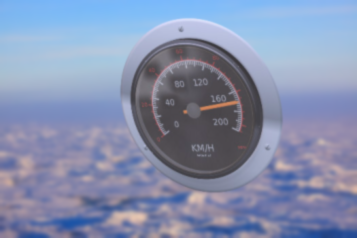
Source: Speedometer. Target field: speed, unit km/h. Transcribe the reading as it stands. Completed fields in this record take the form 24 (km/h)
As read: 170 (km/h)
